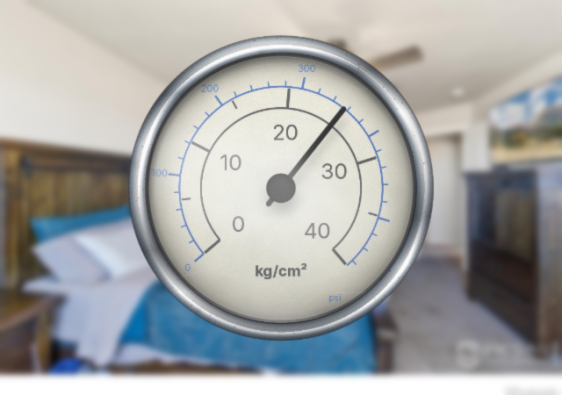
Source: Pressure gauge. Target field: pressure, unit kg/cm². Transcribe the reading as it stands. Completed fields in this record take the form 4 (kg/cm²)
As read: 25 (kg/cm²)
